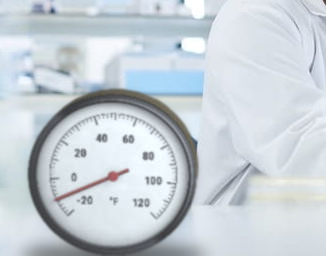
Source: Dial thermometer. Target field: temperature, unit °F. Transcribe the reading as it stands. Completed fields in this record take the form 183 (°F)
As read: -10 (°F)
